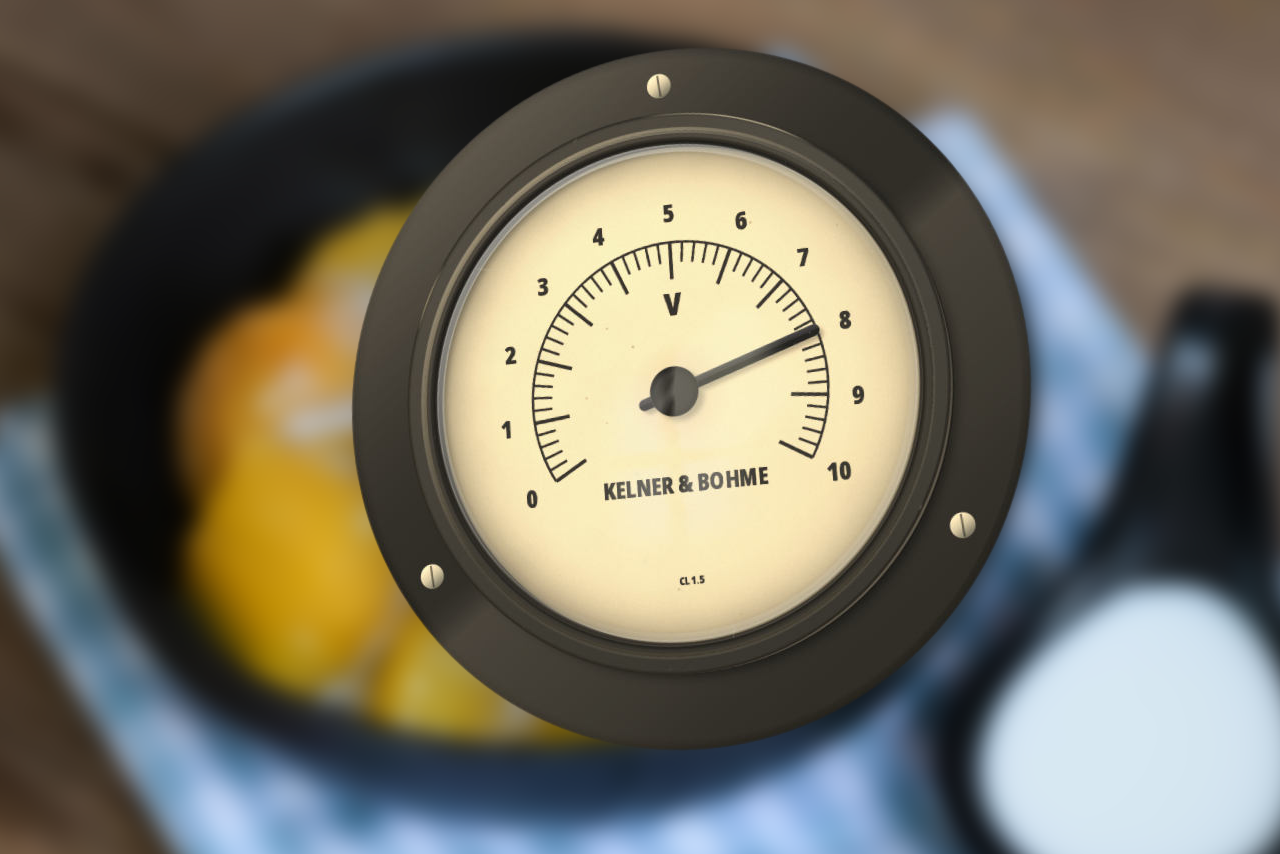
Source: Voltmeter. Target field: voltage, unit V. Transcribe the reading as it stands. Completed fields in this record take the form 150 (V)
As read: 8 (V)
